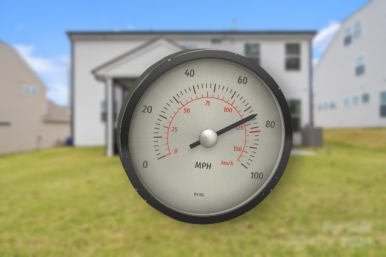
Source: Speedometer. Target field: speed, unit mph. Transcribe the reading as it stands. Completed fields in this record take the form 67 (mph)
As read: 74 (mph)
